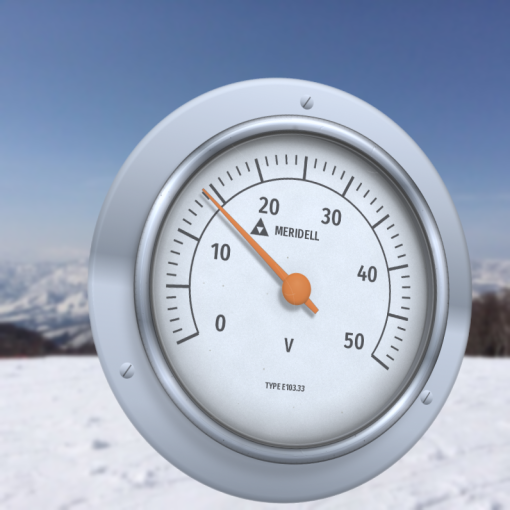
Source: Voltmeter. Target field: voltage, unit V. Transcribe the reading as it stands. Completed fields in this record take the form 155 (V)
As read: 14 (V)
